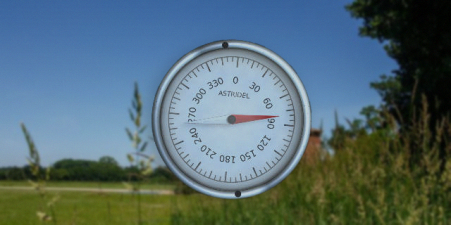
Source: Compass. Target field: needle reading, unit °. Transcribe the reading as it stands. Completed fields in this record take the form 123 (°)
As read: 80 (°)
